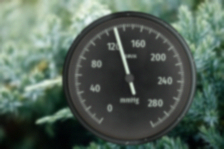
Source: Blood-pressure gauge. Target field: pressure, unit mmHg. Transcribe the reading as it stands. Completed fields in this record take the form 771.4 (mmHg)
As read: 130 (mmHg)
